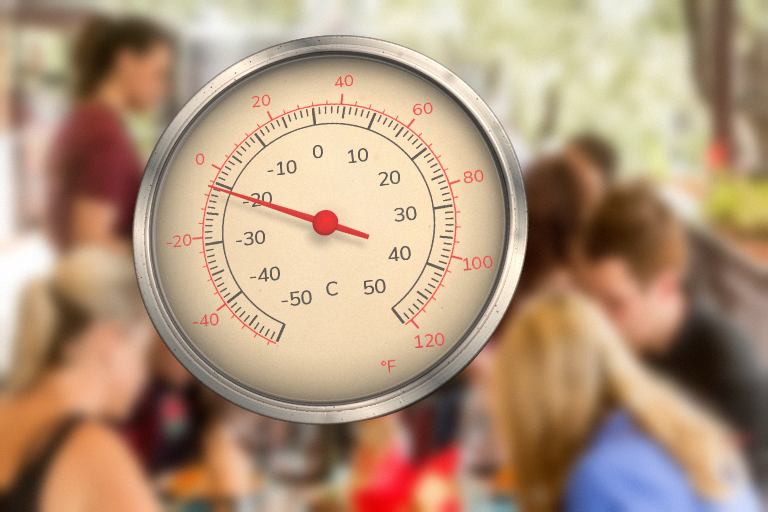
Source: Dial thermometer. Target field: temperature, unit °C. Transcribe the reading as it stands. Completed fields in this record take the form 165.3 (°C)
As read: -21 (°C)
